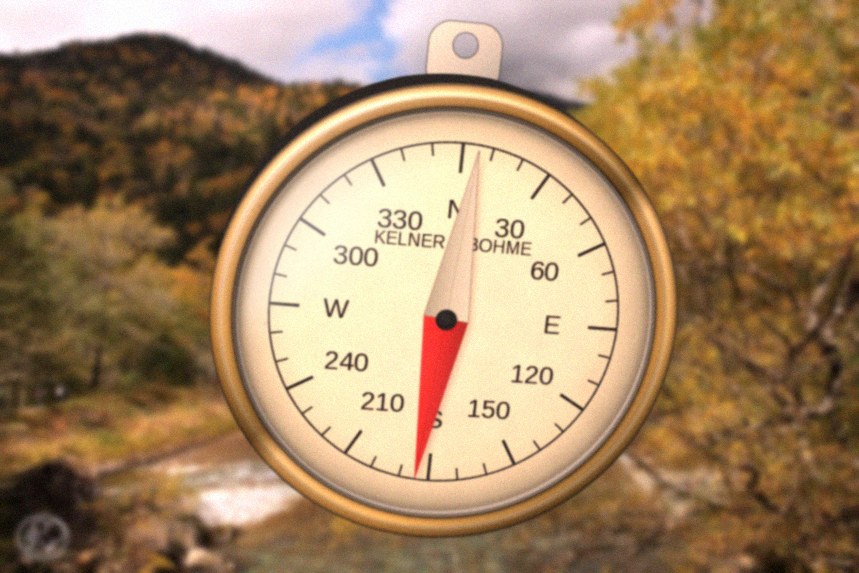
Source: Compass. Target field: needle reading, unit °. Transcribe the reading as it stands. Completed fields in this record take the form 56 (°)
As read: 185 (°)
